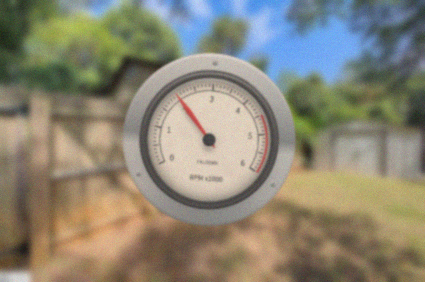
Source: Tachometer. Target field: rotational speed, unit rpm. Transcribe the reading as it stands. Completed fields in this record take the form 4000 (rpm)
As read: 2000 (rpm)
